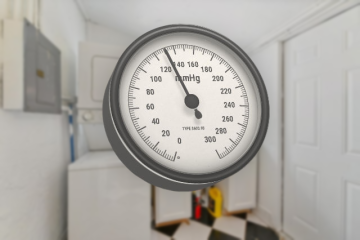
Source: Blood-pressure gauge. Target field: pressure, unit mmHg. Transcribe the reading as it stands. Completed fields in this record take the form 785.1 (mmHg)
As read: 130 (mmHg)
